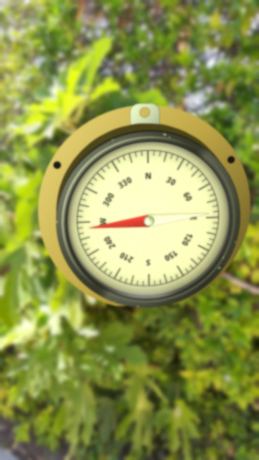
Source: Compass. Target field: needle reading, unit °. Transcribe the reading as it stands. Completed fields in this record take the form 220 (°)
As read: 265 (°)
